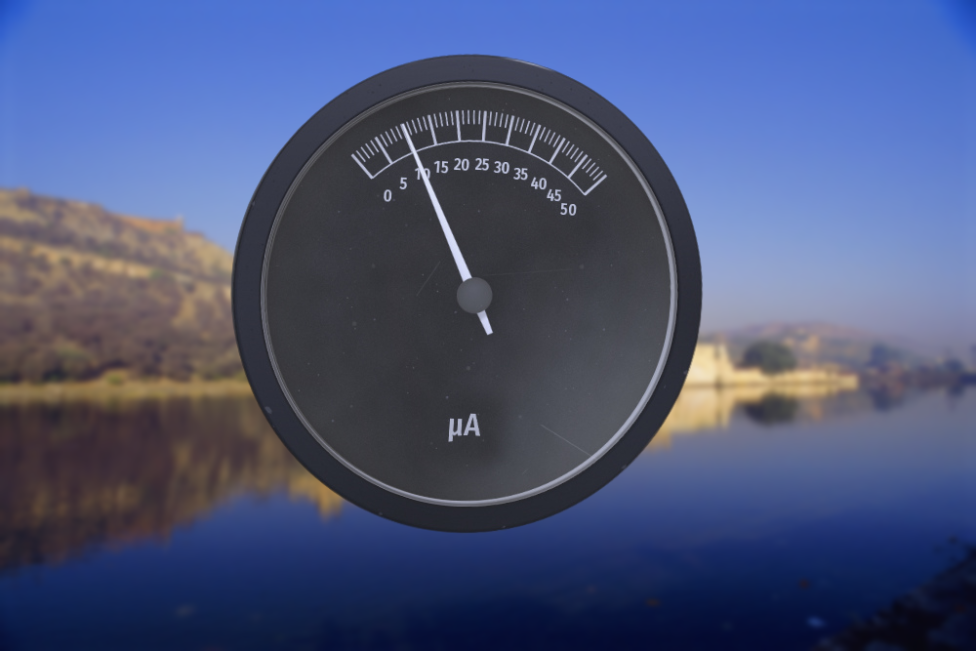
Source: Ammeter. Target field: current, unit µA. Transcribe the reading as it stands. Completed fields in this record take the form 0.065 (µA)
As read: 10 (µA)
